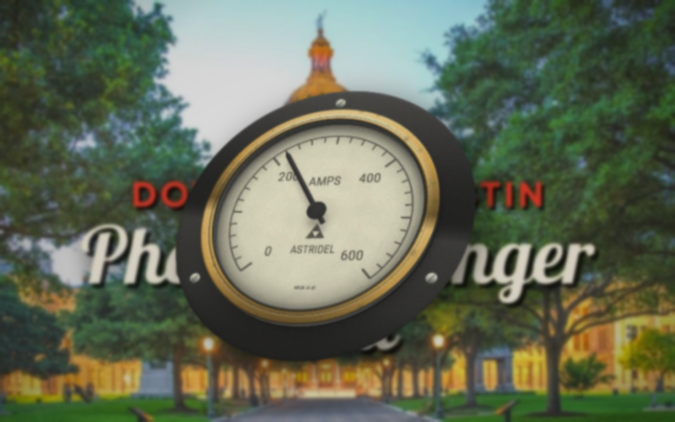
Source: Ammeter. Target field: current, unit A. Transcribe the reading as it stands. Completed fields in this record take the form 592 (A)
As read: 220 (A)
